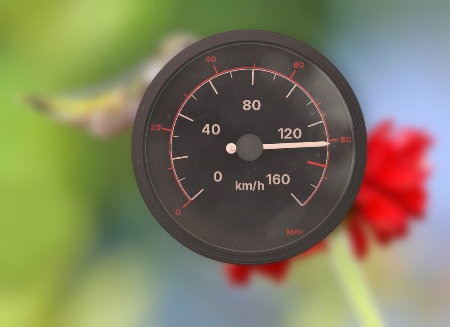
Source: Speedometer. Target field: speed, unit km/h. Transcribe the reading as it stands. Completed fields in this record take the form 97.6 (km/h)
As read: 130 (km/h)
